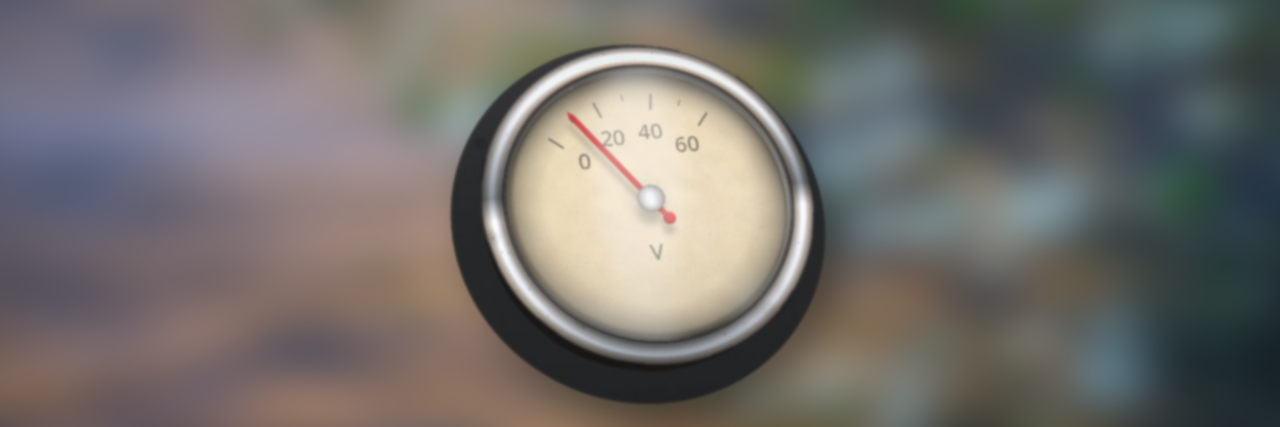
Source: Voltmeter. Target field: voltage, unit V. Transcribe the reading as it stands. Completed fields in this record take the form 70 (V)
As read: 10 (V)
